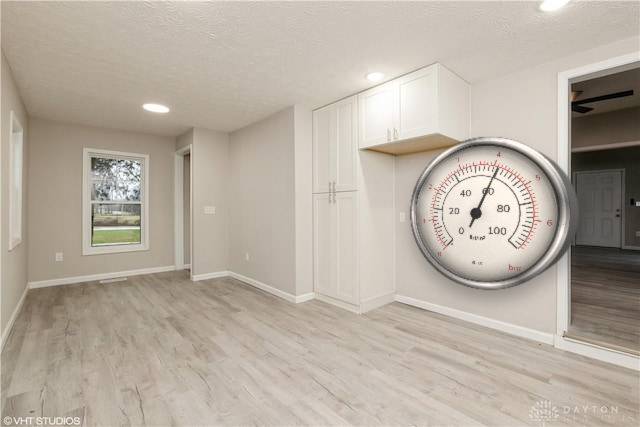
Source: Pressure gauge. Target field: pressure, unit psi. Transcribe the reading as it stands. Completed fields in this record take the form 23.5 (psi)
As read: 60 (psi)
